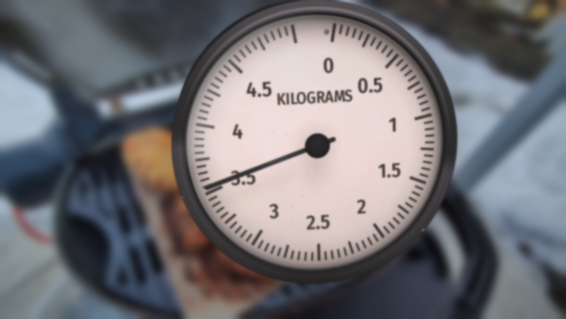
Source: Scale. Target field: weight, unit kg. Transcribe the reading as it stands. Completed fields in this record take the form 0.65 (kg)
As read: 3.55 (kg)
